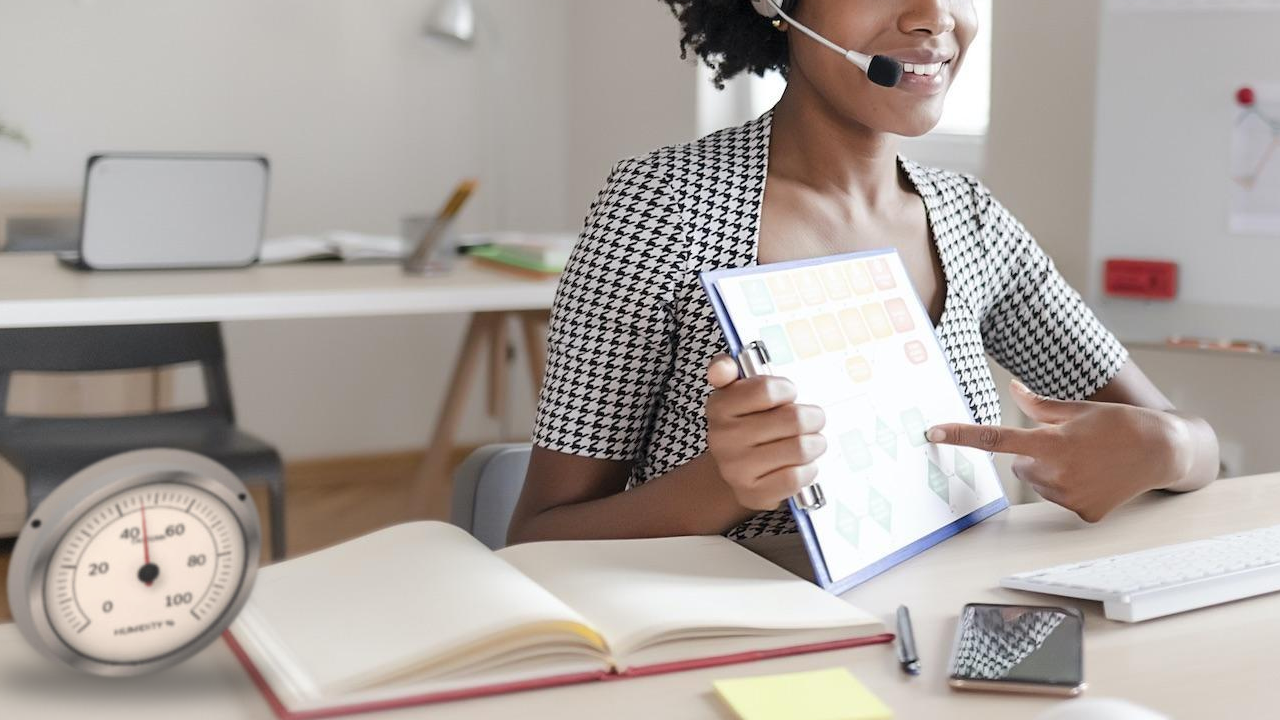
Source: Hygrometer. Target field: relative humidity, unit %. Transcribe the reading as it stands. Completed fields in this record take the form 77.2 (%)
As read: 46 (%)
